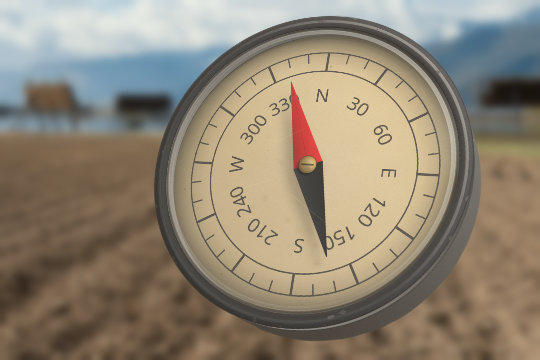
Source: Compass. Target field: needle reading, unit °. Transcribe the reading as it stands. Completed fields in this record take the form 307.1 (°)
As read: 340 (°)
